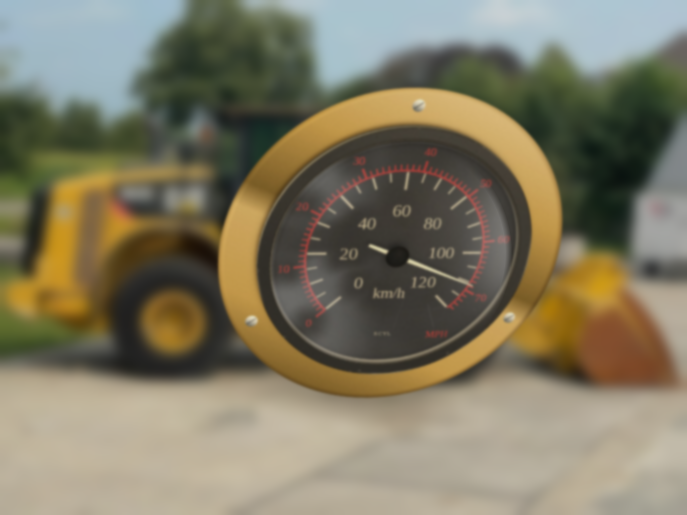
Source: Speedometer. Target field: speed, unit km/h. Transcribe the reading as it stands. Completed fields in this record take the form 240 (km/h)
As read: 110 (km/h)
